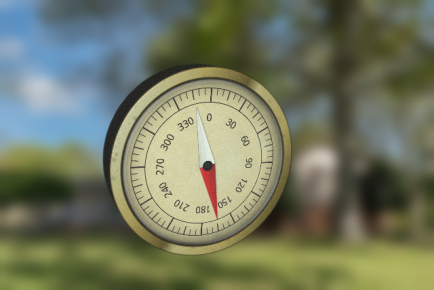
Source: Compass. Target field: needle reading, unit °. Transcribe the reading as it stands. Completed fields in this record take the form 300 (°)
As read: 165 (°)
